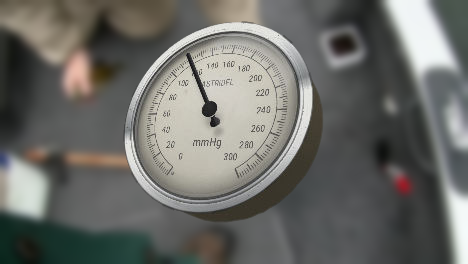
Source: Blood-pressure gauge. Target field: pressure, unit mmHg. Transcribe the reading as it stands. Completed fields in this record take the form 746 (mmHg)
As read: 120 (mmHg)
